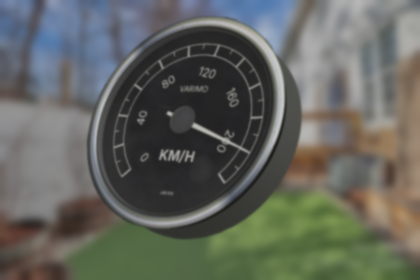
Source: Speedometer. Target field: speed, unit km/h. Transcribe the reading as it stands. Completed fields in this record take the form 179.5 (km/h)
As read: 200 (km/h)
